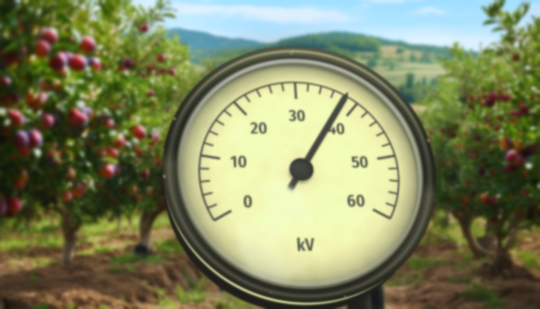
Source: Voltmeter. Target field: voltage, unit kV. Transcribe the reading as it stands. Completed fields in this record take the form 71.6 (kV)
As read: 38 (kV)
